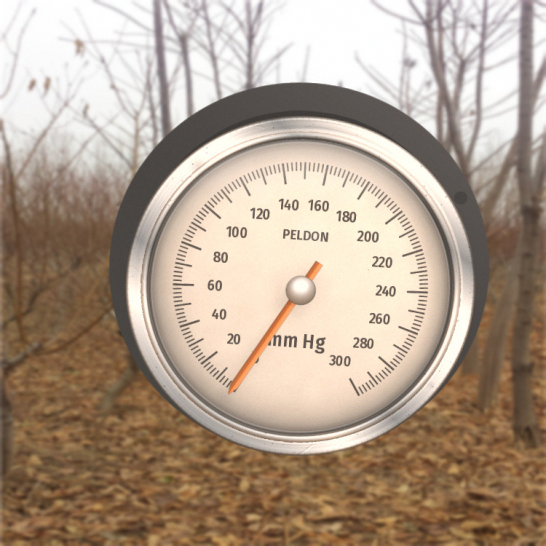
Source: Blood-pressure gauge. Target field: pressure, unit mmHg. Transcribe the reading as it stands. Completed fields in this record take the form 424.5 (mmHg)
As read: 2 (mmHg)
